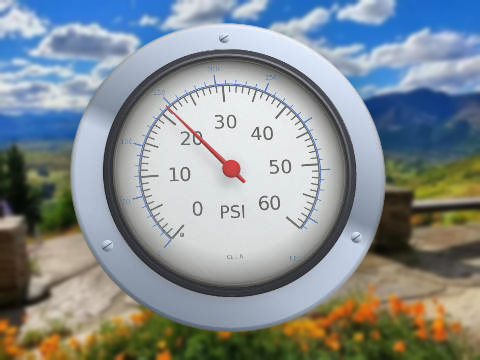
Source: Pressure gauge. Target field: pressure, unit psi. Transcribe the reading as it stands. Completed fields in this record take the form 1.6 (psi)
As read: 21 (psi)
